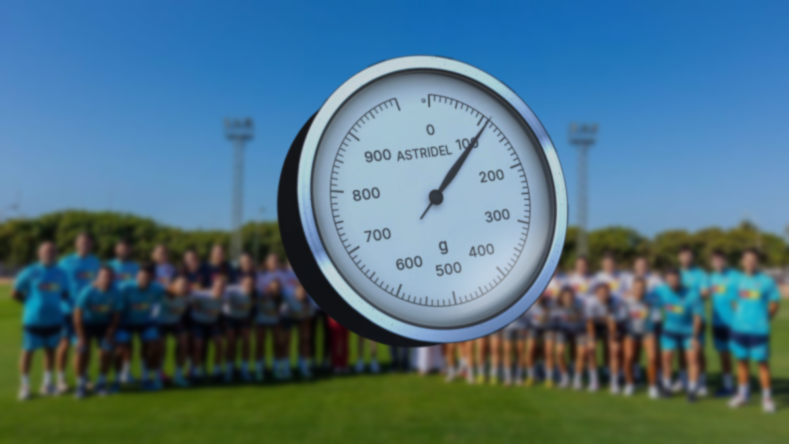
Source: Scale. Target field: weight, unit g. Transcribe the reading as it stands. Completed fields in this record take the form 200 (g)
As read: 110 (g)
